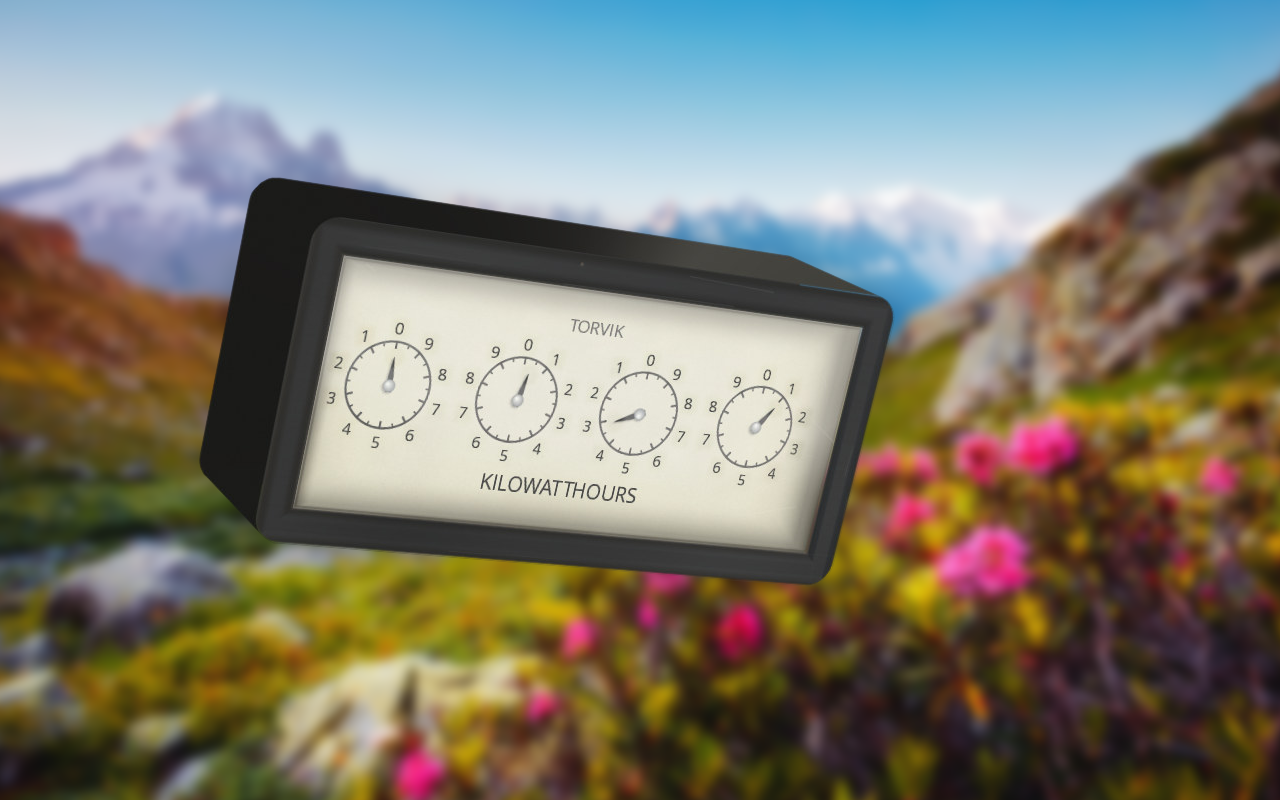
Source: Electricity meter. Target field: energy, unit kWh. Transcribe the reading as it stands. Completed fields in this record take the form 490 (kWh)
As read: 31 (kWh)
